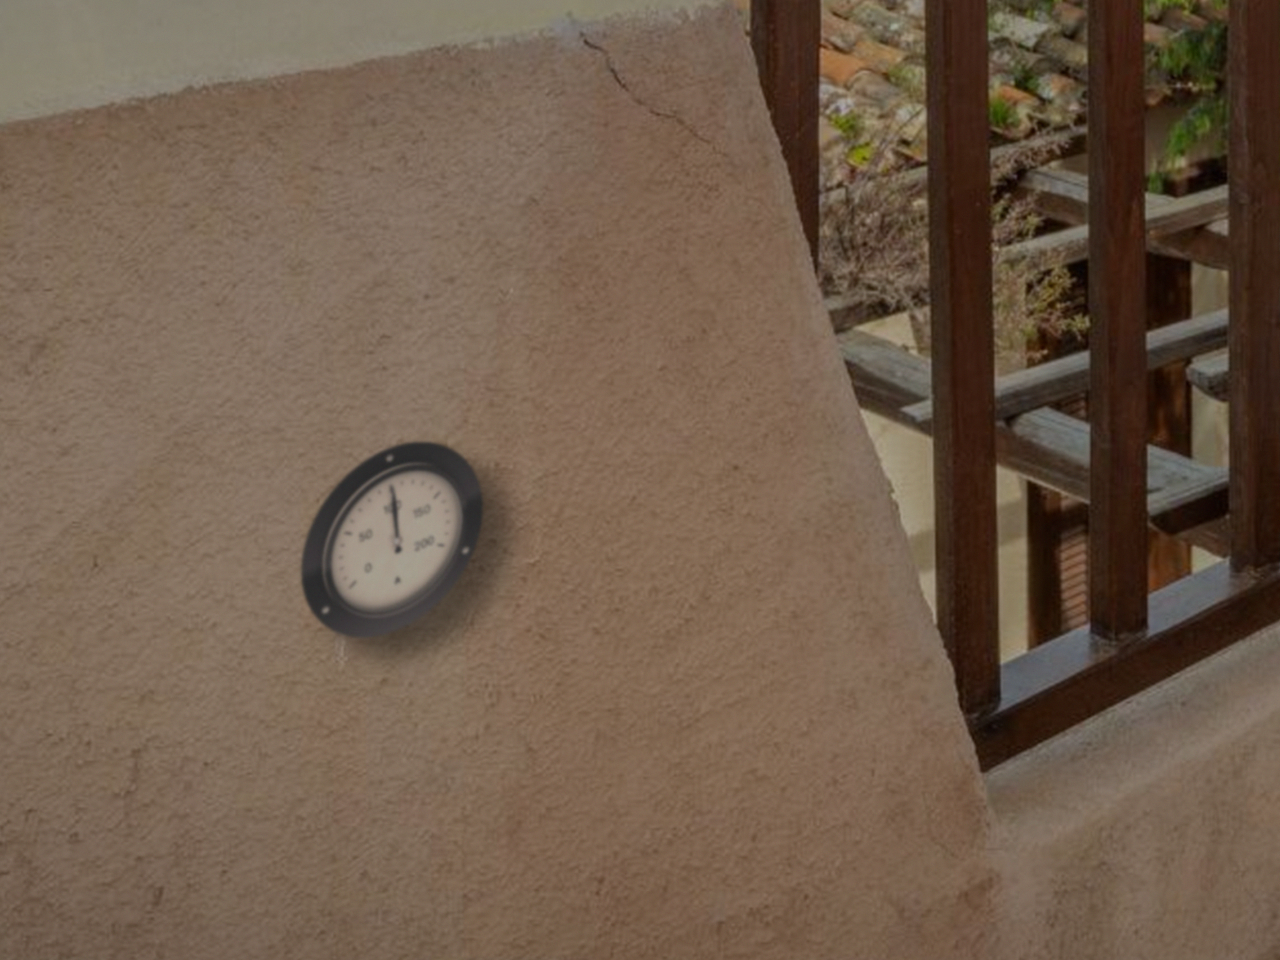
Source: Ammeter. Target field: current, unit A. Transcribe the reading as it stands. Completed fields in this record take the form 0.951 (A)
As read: 100 (A)
